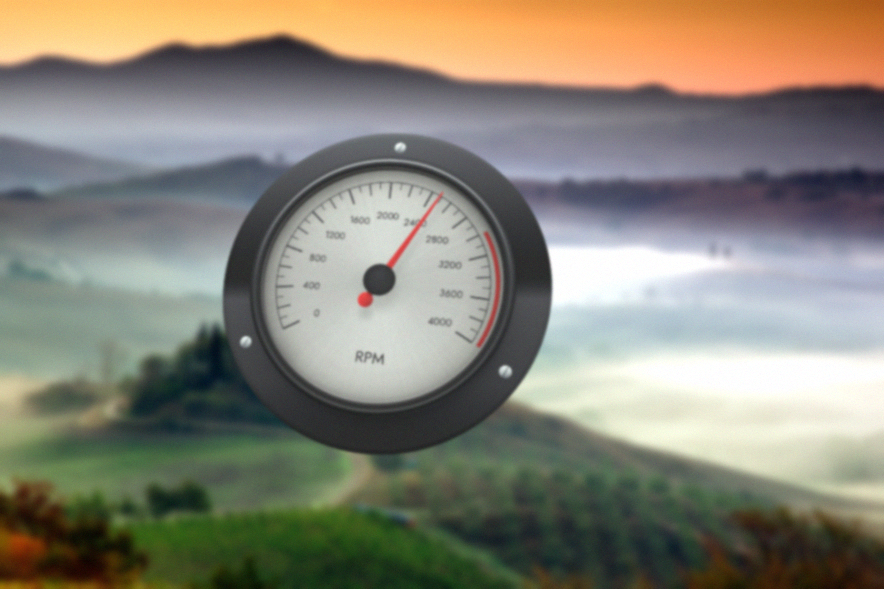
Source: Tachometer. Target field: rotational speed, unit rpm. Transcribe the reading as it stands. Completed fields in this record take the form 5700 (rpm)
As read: 2500 (rpm)
